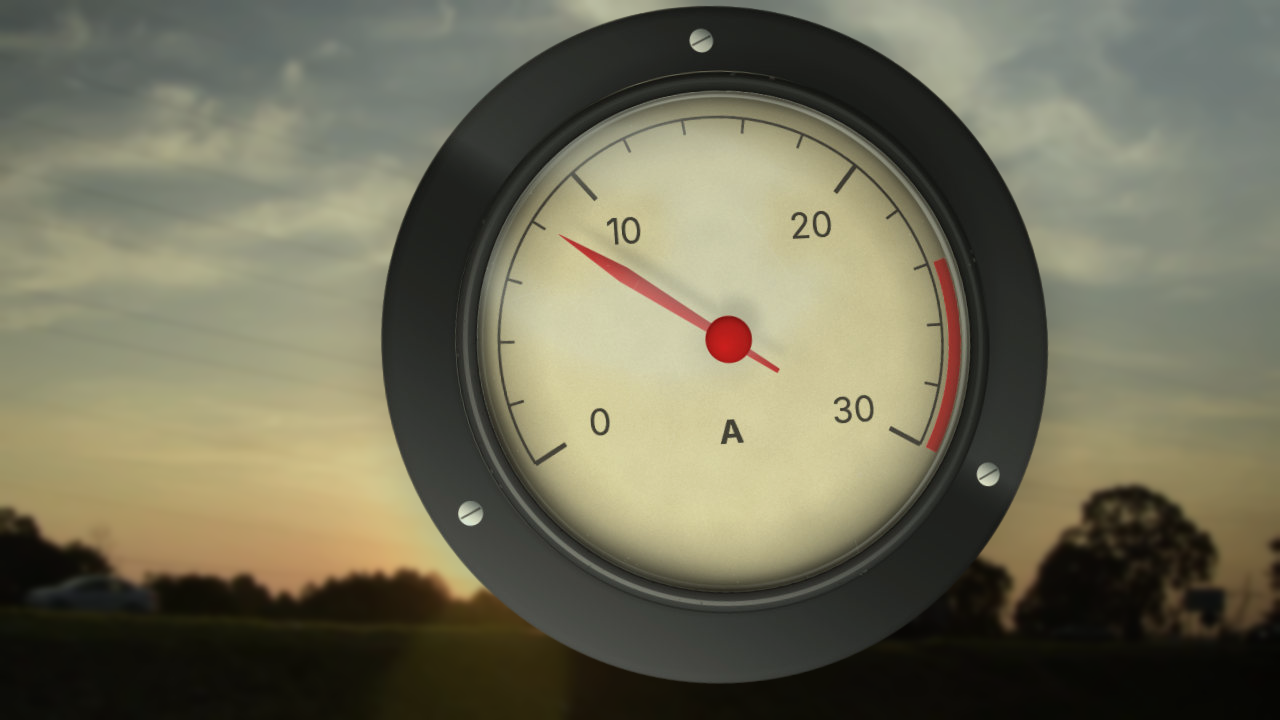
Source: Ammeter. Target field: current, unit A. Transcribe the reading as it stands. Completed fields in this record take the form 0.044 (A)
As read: 8 (A)
